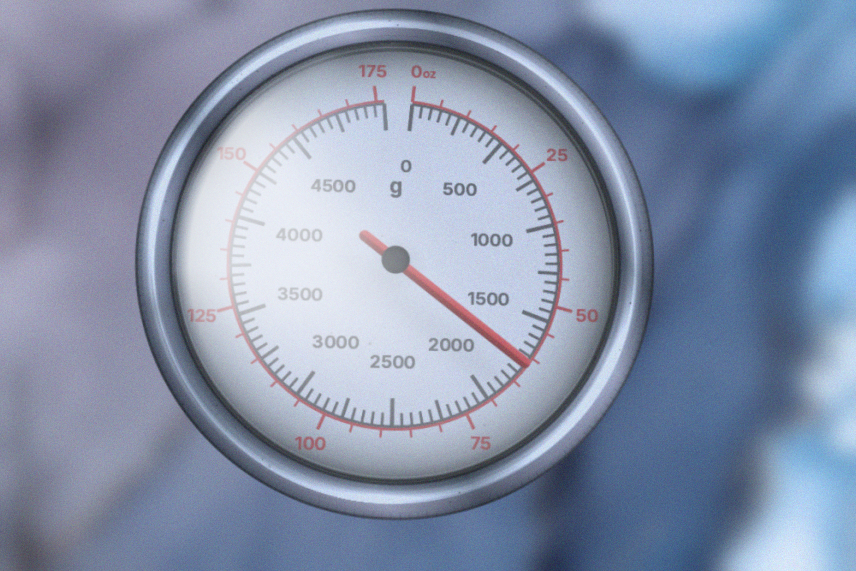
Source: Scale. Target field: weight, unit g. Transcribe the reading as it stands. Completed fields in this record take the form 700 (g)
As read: 1750 (g)
